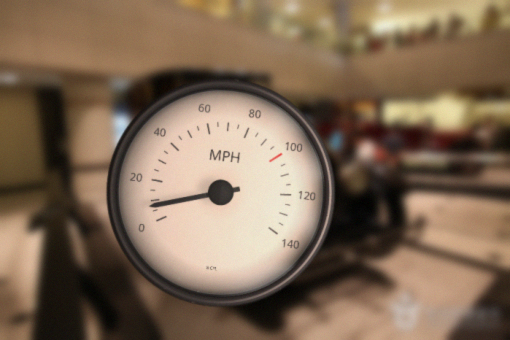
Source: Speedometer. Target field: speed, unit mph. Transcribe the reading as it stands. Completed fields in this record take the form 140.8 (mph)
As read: 7.5 (mph)
